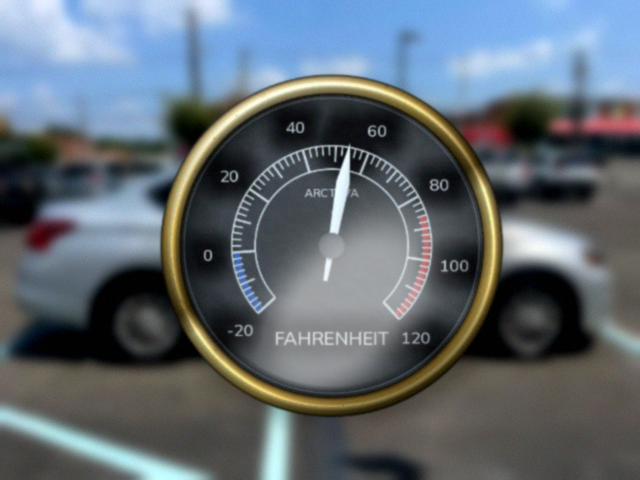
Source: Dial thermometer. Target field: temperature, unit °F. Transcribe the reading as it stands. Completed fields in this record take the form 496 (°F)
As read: 54 (°F)
